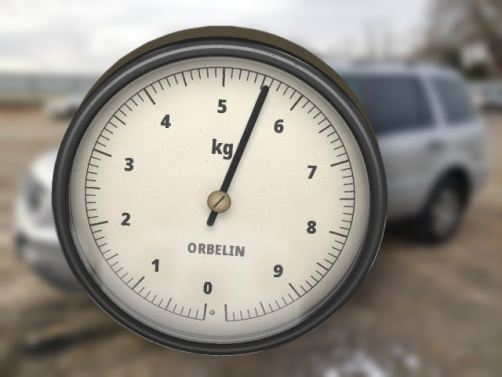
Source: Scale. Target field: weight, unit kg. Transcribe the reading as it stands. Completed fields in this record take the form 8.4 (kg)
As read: 5.55 (kg)
